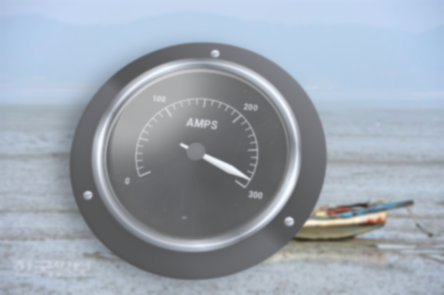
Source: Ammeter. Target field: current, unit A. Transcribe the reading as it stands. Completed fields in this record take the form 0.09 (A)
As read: 290 (A)
